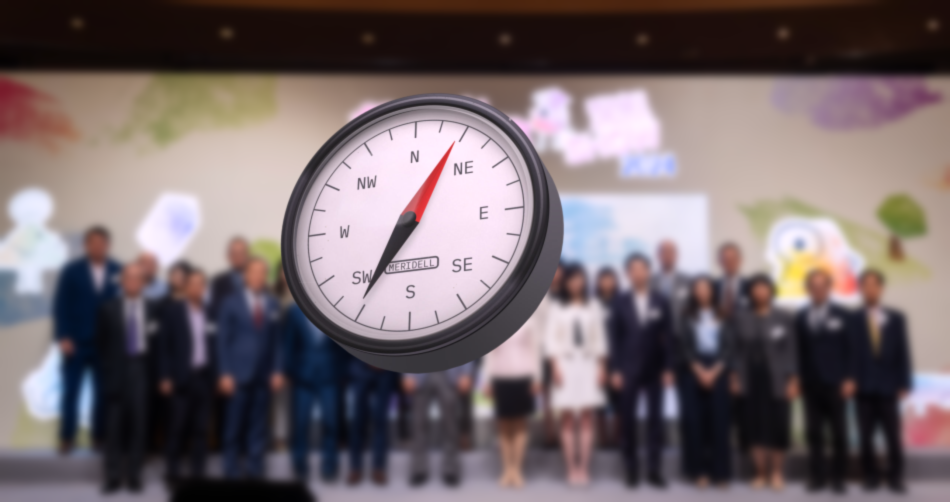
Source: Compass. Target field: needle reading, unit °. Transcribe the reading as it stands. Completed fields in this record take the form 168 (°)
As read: 30 (°)
